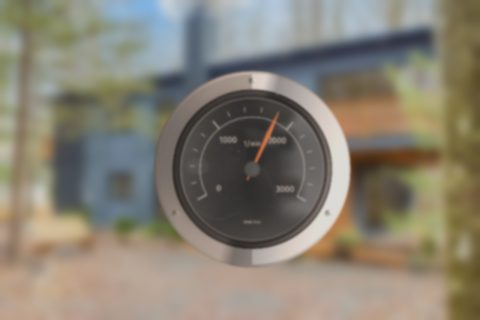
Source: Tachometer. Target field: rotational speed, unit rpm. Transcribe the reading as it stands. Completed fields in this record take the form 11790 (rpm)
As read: 1800 (rpm)
